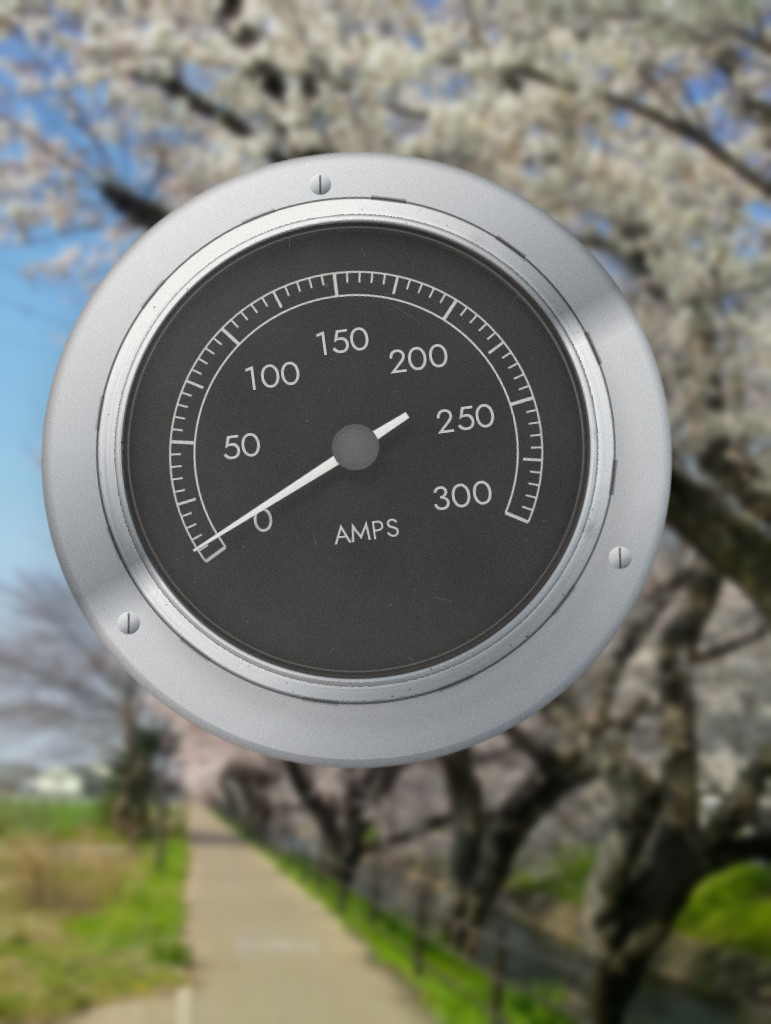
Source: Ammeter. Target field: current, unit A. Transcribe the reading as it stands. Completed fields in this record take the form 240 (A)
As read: 5 (A)
